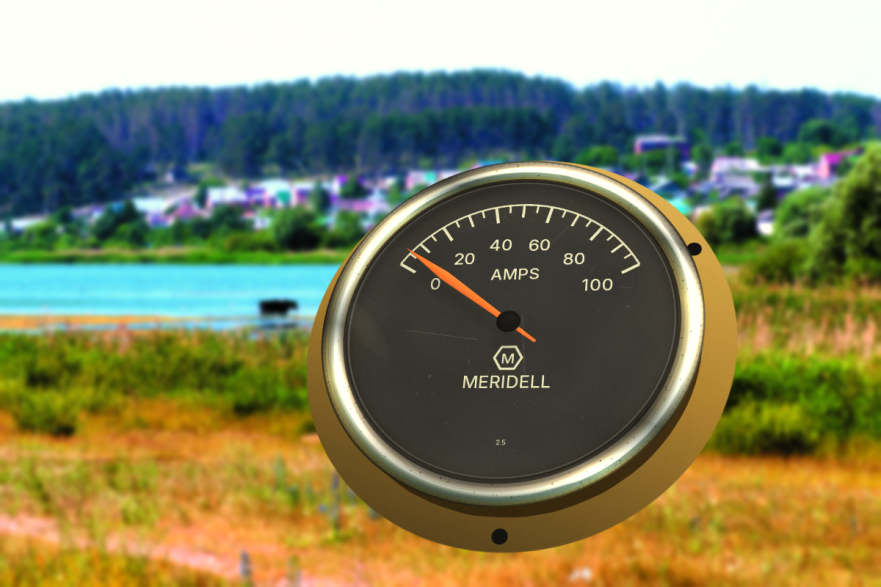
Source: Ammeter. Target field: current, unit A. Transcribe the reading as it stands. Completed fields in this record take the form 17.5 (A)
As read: 5 (A)
